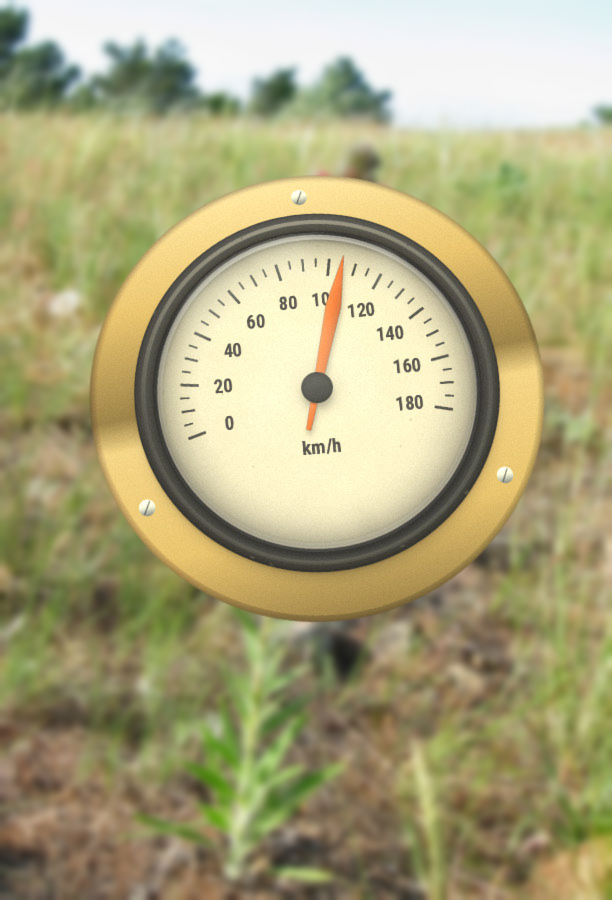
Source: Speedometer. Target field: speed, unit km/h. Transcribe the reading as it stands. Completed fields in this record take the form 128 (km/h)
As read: 105 (km/h)
